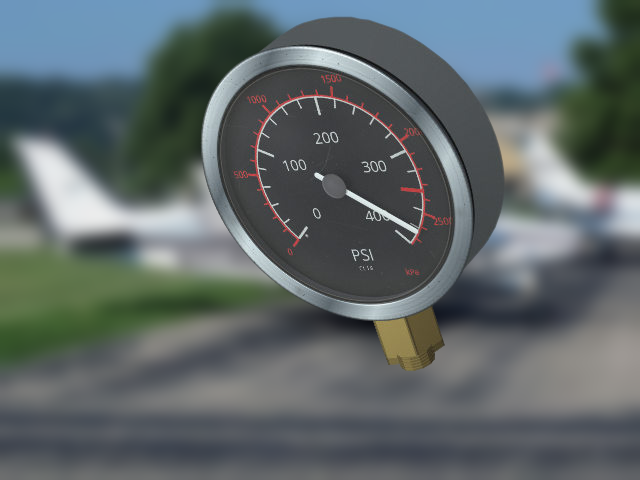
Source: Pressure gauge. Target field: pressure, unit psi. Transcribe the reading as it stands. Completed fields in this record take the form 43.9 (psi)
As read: 380 (psi)
